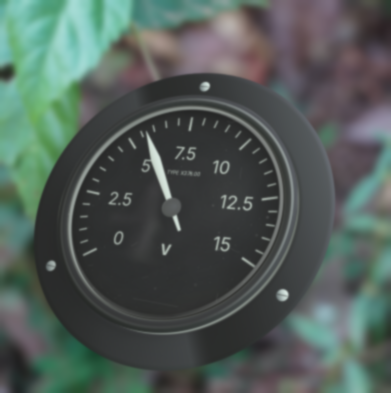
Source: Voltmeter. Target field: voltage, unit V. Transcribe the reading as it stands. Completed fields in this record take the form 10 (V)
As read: 5.75 (V)
